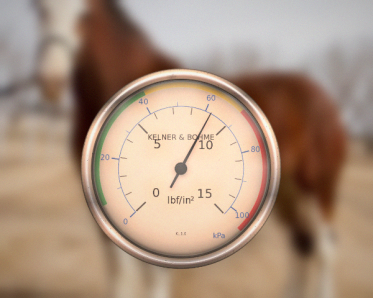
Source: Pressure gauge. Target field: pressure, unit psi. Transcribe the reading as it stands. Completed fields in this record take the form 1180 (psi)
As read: 9 (psi)
